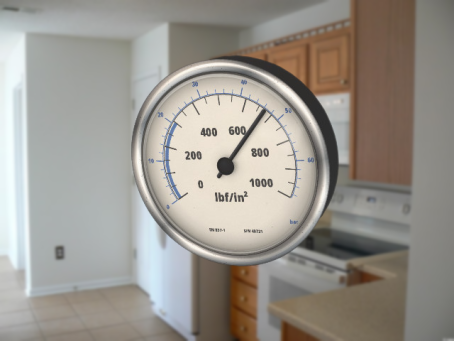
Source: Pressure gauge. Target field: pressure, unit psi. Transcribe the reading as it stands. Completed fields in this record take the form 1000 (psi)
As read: 675 (psi)
